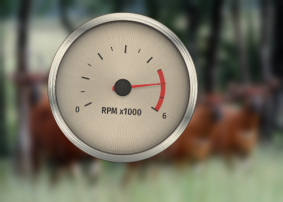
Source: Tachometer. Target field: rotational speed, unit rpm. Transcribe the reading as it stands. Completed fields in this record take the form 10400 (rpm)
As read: 5000 (rpm)
